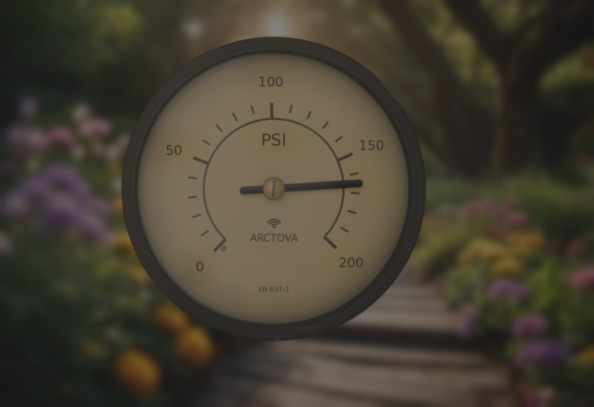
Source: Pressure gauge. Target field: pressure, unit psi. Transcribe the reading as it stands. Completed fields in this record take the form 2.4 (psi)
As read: 165 (psi)
